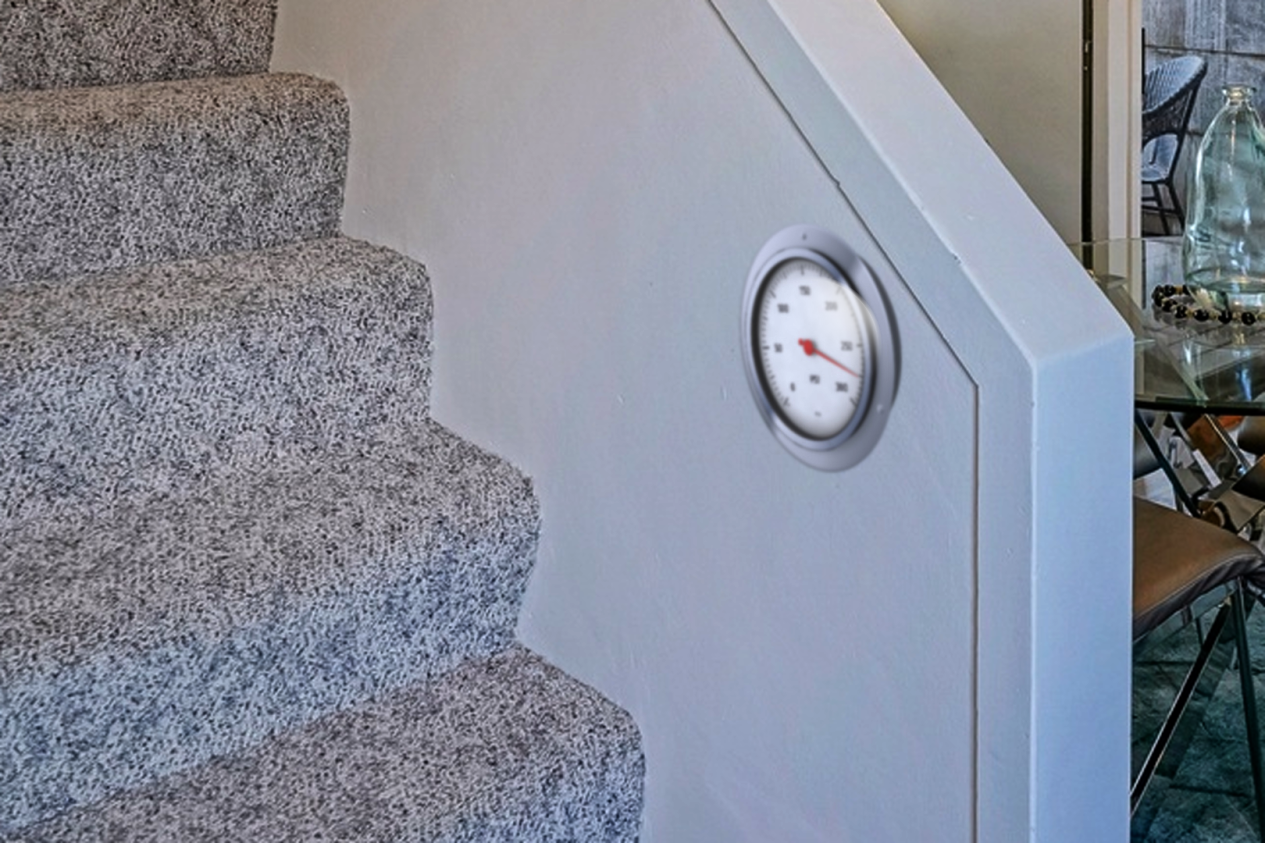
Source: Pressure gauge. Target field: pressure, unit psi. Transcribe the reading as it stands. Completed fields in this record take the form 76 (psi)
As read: 275 (psi)
